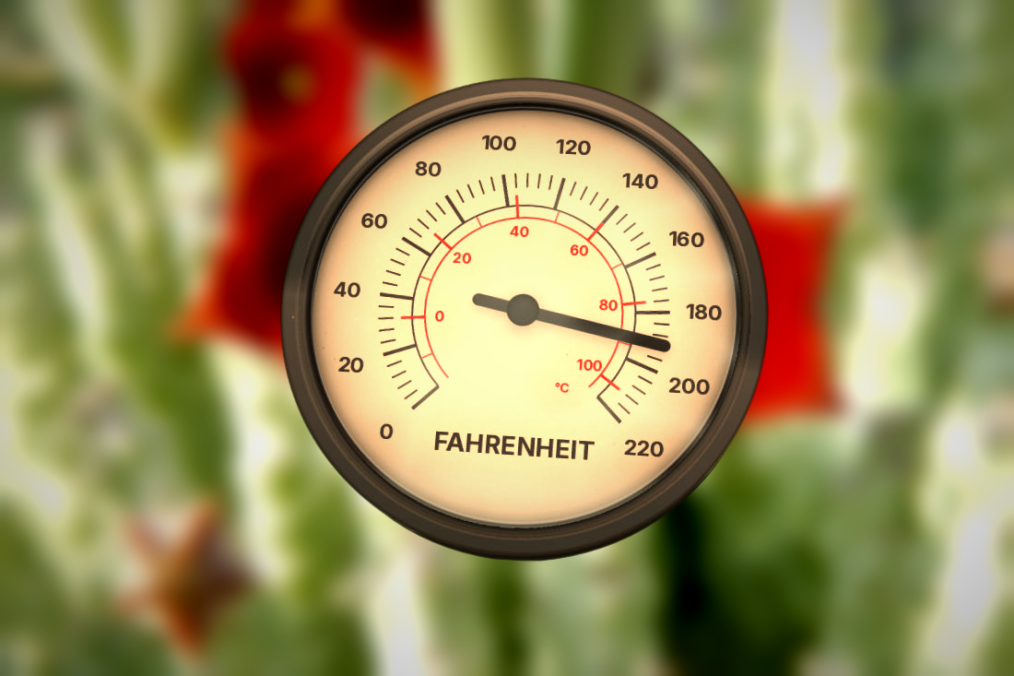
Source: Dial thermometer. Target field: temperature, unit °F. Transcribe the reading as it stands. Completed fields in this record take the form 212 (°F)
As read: 192 (°F)
